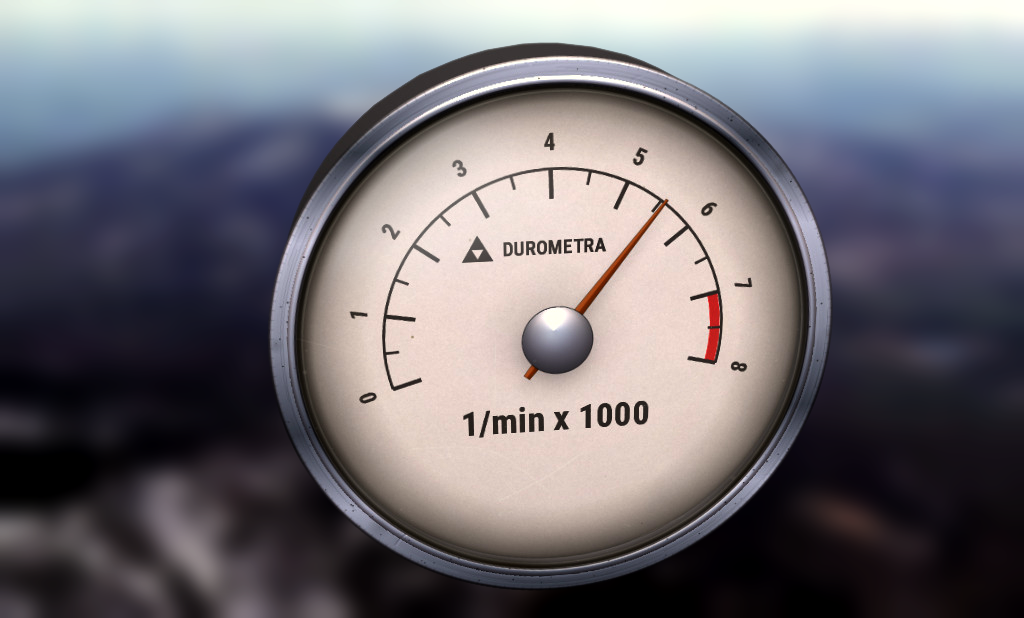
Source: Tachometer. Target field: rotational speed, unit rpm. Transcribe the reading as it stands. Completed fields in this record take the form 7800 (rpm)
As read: 5500 (rpm)
